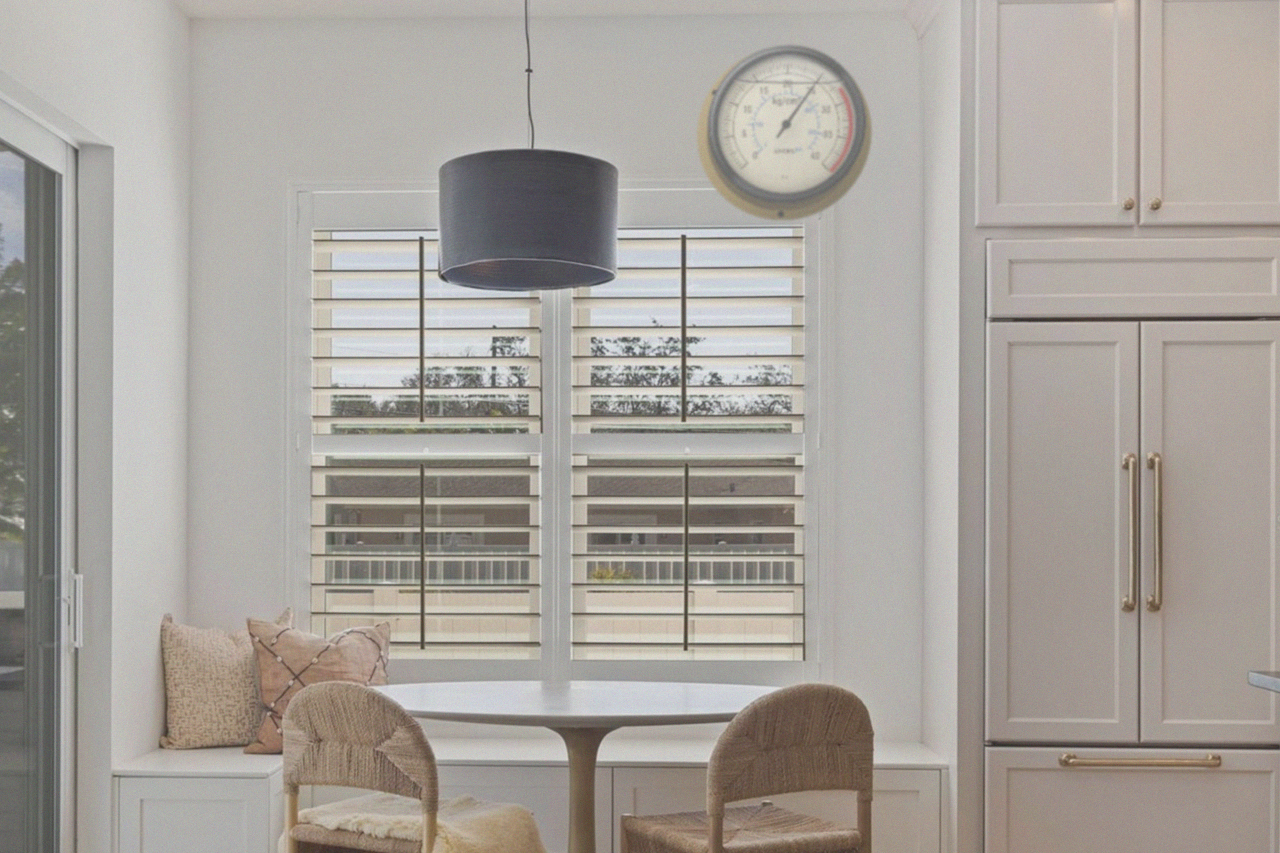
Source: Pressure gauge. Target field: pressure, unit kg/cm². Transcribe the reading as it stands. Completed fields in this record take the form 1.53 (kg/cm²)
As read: 25 (kg/cm²)
